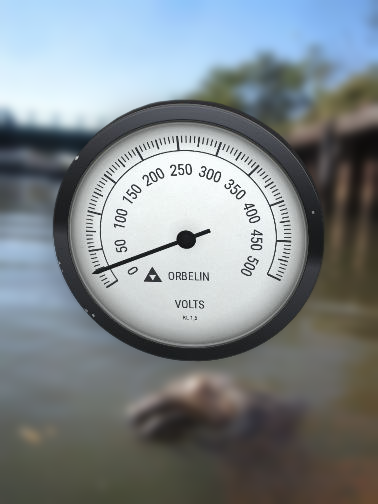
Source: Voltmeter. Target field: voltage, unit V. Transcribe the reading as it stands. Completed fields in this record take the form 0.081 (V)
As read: 25 (V)
